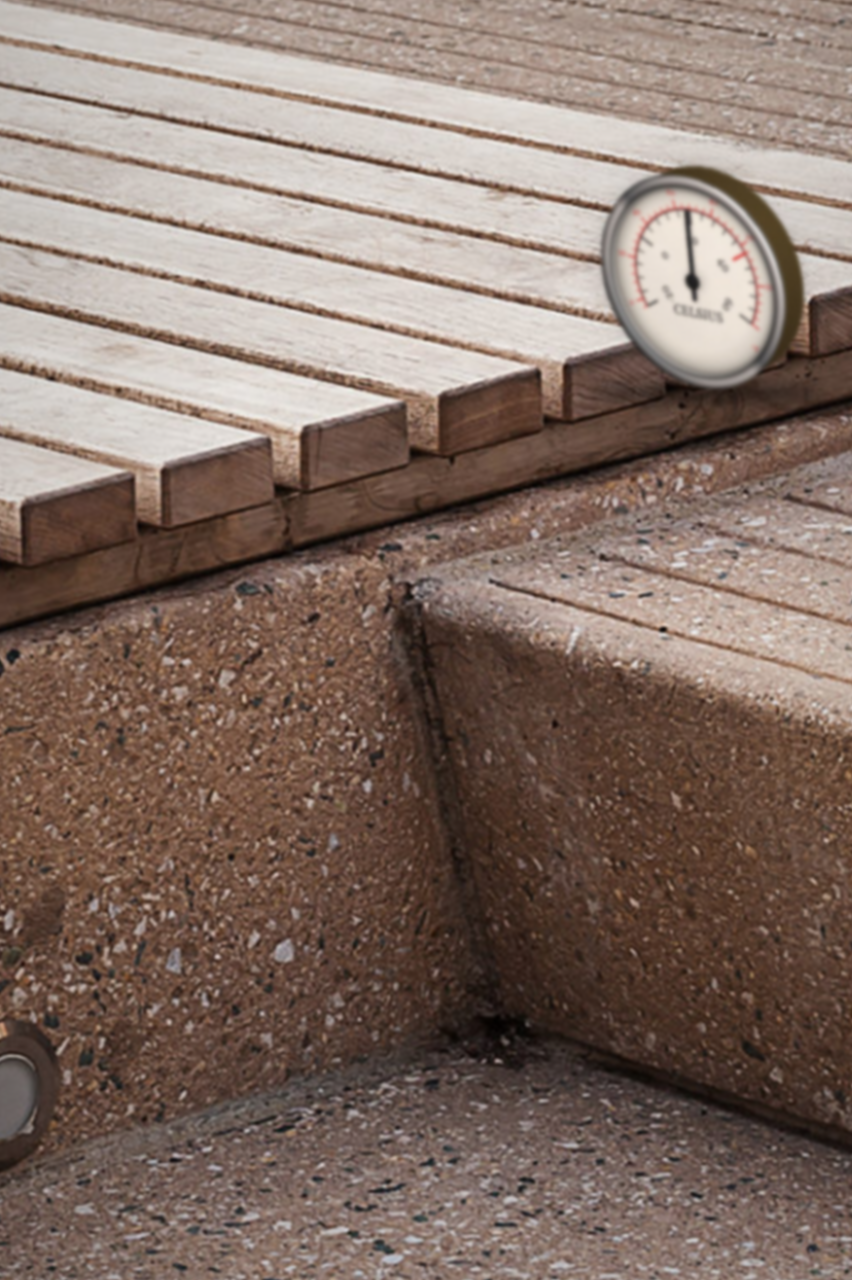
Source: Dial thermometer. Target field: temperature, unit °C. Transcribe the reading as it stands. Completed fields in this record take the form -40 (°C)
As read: 20 (°C)
